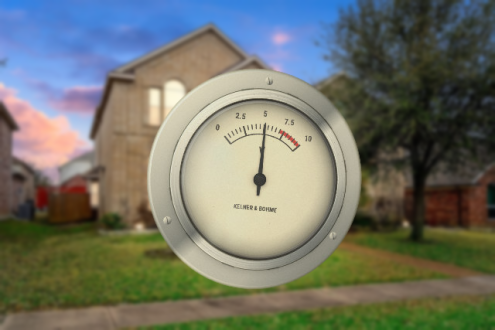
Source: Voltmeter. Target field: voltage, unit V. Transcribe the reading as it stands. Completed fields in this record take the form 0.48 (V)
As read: 5 (V)
